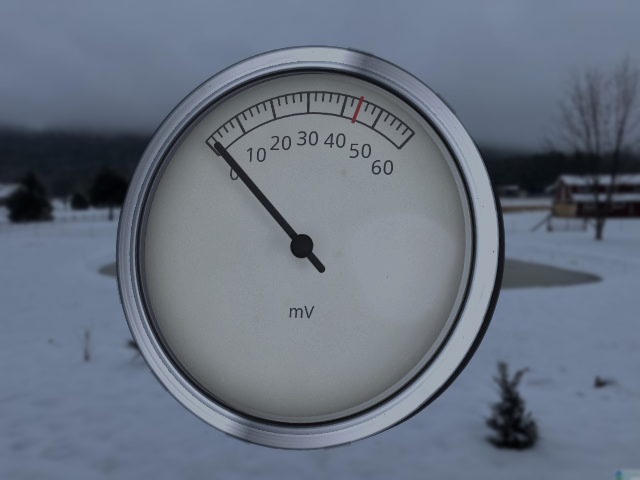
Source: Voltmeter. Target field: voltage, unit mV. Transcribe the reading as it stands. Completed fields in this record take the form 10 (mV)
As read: 2 (mV)
